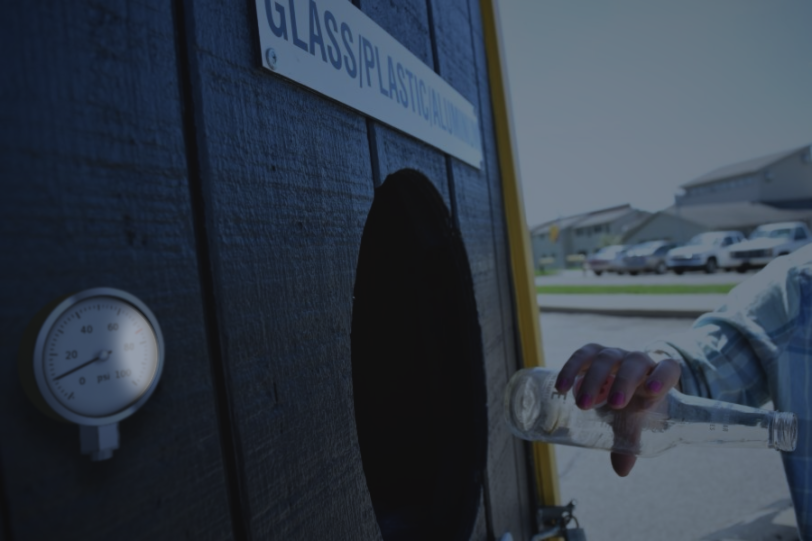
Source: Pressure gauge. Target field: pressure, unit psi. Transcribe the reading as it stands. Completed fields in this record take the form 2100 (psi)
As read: 10 (psi)
